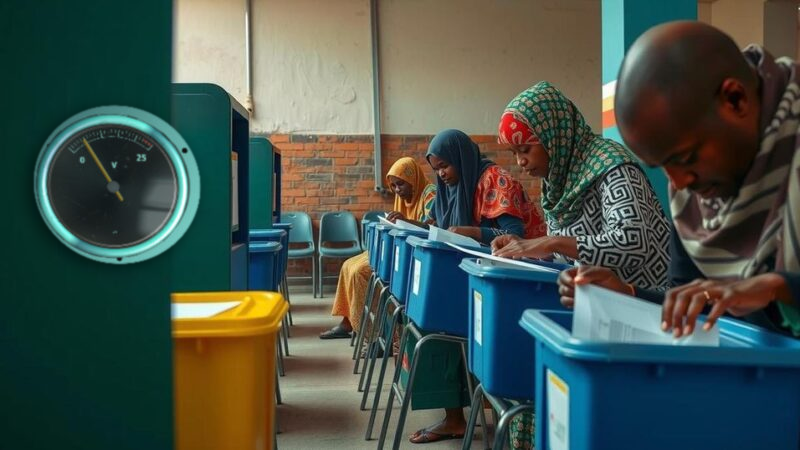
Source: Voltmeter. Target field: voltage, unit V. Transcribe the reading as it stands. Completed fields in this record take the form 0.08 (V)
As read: 5 (V)
